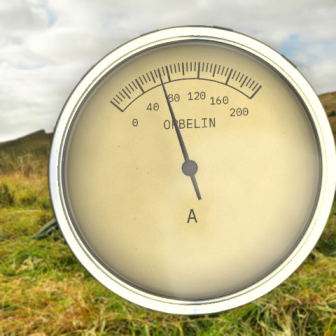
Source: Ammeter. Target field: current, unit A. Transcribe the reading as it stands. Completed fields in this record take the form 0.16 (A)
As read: 70 (A)
